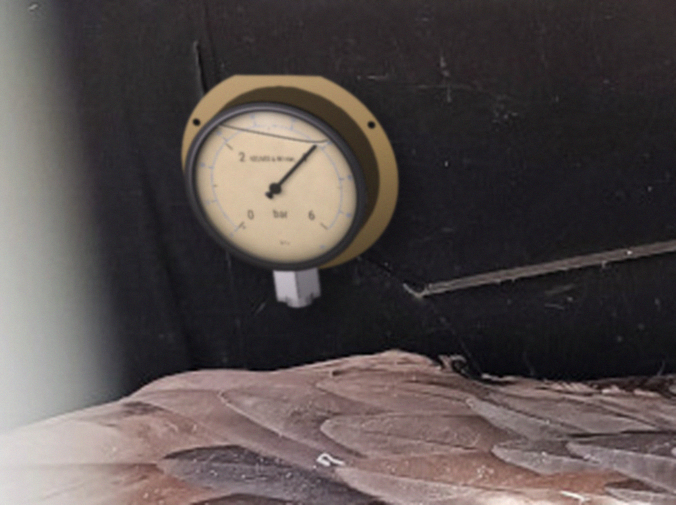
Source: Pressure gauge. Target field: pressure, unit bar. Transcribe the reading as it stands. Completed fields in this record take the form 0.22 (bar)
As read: 4 (bar)
